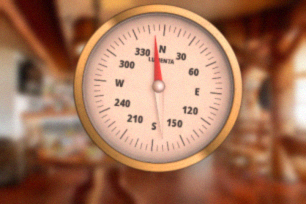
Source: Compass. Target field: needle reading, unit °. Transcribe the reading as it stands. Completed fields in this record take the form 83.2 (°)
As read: 350 (°)
